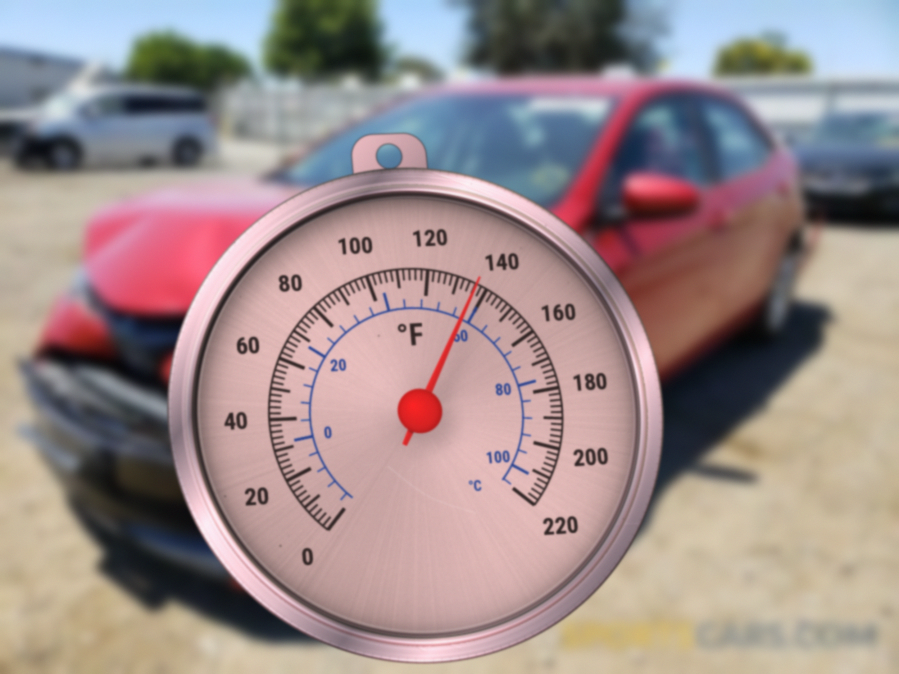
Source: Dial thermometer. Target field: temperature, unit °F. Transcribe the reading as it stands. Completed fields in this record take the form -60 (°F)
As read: 136 (°F)
